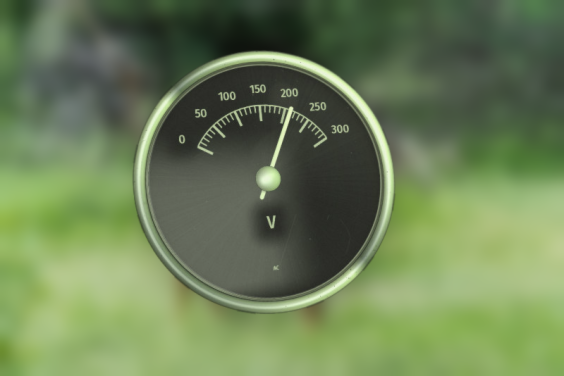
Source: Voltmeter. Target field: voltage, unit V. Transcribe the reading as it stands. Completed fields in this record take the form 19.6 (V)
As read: 210 (V)
